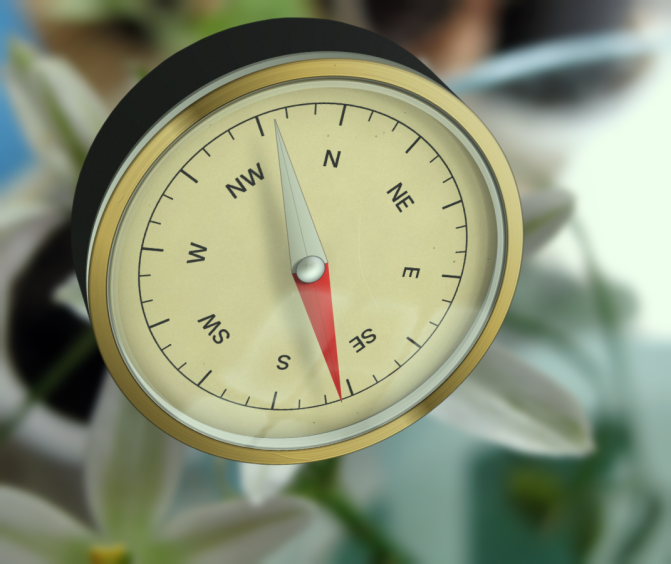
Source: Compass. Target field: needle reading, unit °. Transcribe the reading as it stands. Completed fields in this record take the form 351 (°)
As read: 155 (°)
